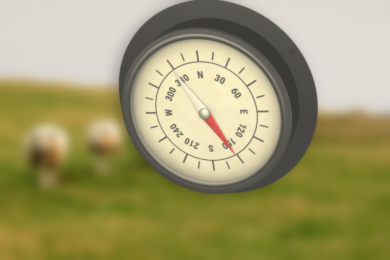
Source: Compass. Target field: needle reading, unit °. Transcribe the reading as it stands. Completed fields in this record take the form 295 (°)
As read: 150 (°)
